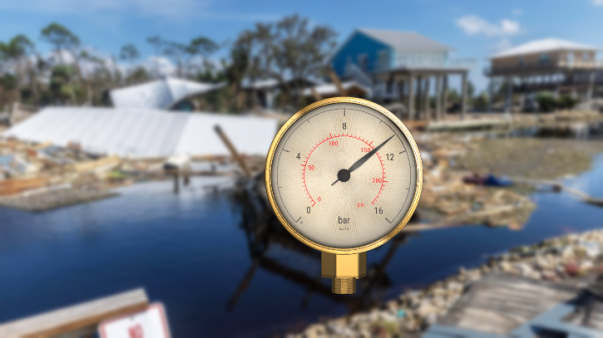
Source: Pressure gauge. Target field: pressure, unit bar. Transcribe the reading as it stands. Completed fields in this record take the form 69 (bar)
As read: 11 (bar)
